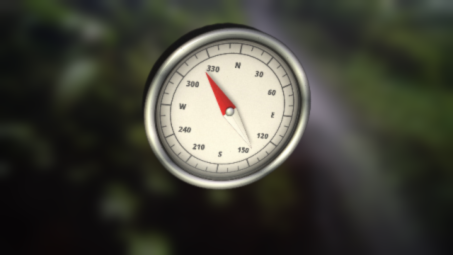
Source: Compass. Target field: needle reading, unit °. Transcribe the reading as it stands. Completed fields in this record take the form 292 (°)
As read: 320 (°)
